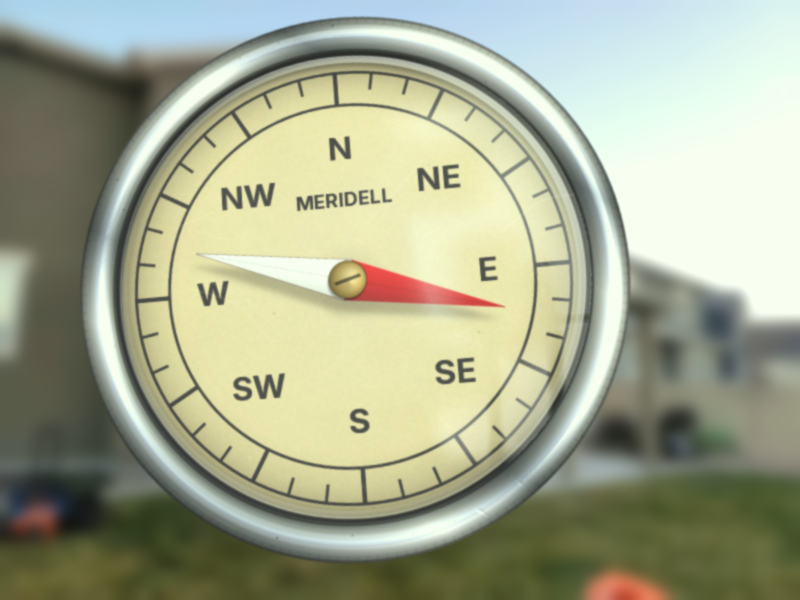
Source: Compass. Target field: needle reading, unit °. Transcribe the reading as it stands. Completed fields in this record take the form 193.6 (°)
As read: 105 (°)
